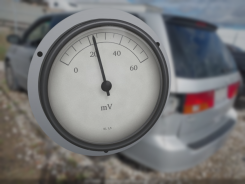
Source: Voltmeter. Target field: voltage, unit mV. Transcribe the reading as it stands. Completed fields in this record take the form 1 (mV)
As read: 22.5 (mV)
